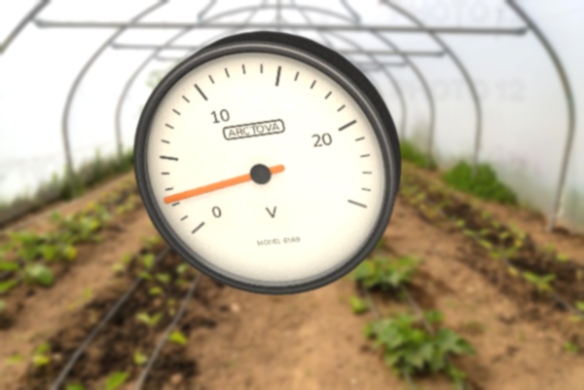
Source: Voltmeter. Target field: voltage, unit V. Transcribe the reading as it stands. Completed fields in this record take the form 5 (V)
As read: 2.5 (V)
